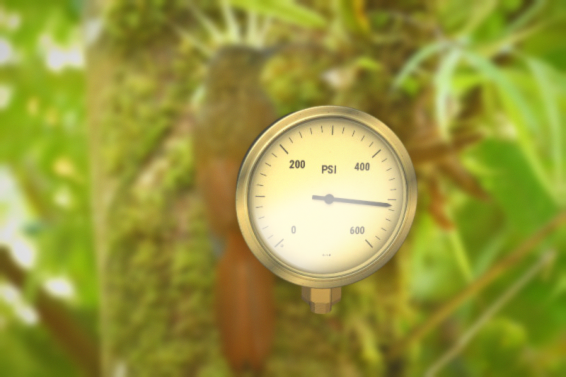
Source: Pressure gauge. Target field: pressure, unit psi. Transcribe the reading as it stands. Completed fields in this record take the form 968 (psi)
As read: 510 (psi)
